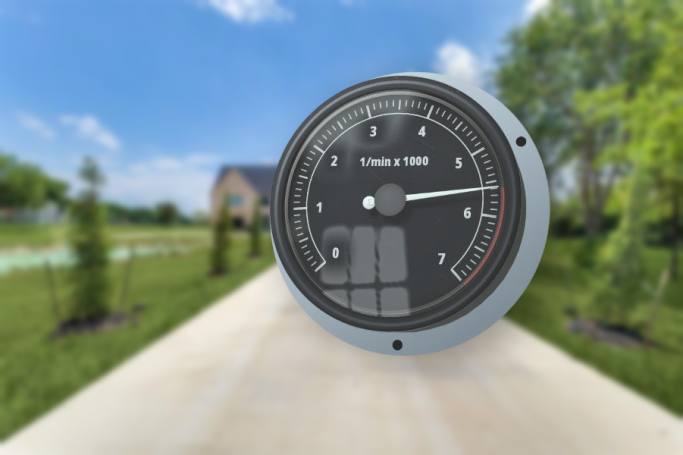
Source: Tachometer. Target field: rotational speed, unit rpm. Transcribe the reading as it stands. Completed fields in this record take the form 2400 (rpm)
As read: 5600 (rpm)
